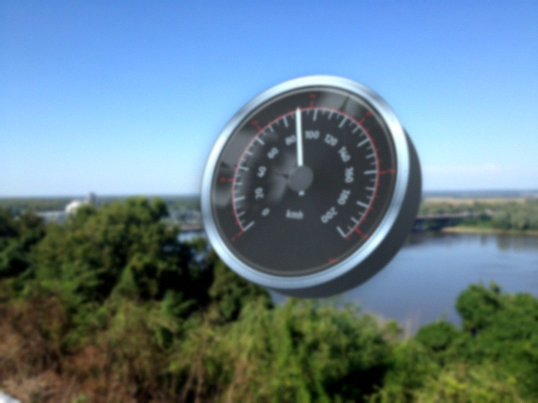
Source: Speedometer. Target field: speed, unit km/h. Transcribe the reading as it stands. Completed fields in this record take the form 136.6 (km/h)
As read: 90 (km/h)
